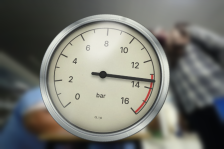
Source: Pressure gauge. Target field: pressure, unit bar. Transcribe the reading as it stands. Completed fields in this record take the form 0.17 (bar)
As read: 13.5 (bar)
